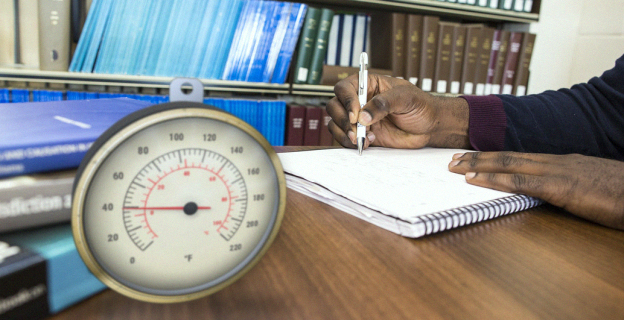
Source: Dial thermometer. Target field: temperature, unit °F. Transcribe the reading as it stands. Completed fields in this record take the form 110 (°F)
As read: 40 (°F)
